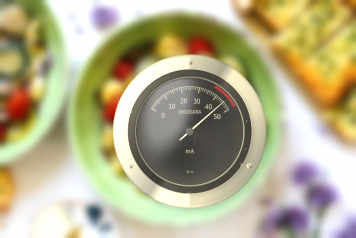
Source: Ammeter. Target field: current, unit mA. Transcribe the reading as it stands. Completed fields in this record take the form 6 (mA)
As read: 45 (mA)
